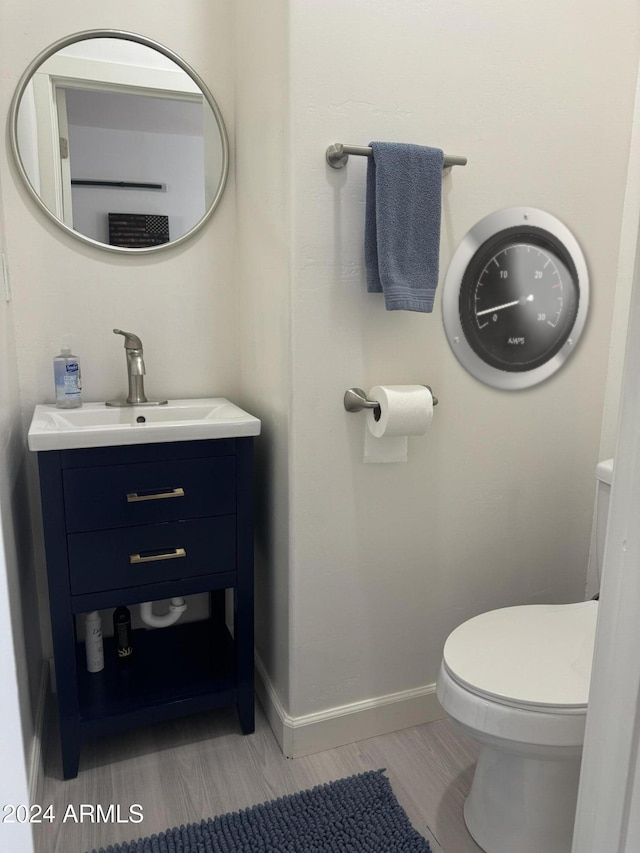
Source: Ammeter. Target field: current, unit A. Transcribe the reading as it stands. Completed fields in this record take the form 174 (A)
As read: 2 (A)
